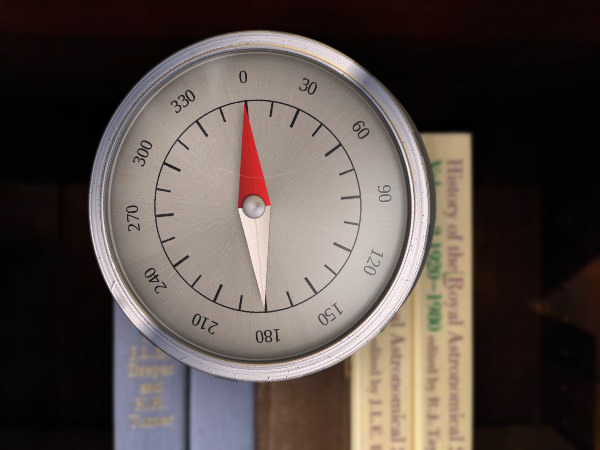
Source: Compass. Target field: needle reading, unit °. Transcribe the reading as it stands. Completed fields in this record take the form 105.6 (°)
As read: 0 (°)
